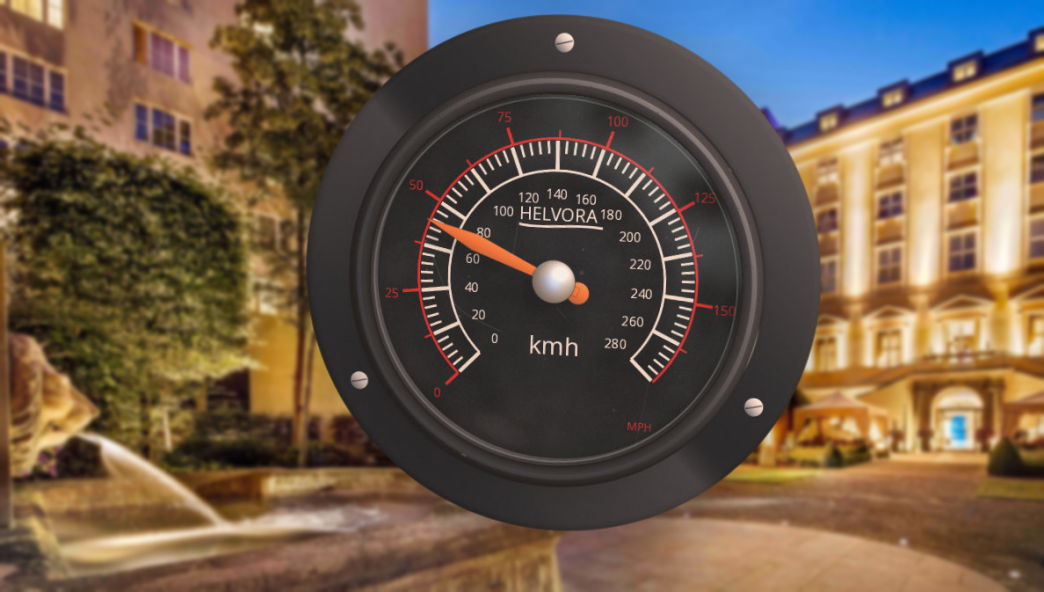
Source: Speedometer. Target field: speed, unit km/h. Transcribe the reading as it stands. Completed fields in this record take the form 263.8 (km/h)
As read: 72 (km/h)
